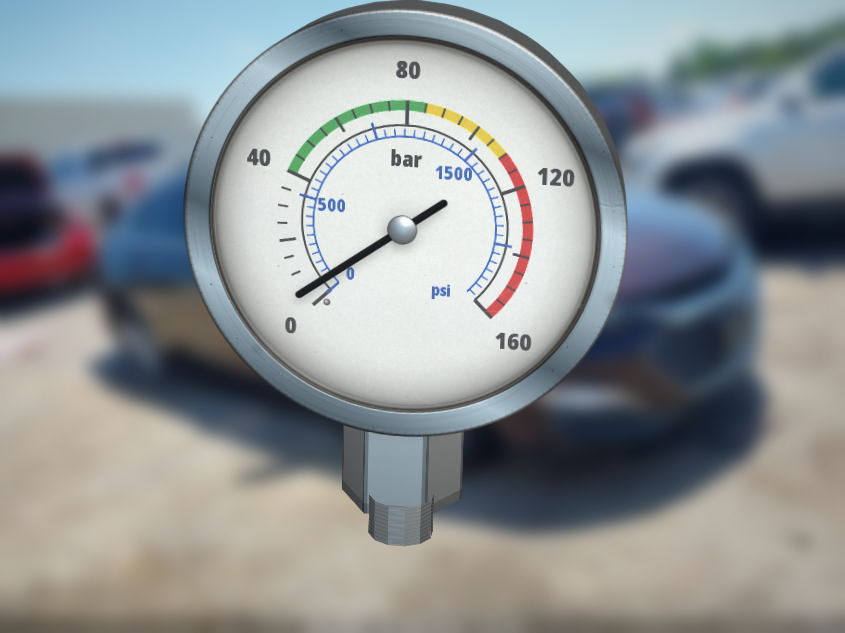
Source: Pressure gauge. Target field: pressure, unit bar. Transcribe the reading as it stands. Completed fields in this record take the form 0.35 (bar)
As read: 5 (bar)
